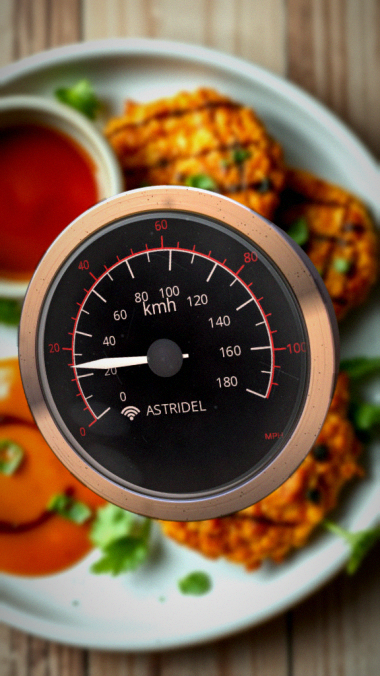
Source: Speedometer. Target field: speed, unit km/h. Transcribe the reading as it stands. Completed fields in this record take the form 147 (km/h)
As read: 25 (km/h)
